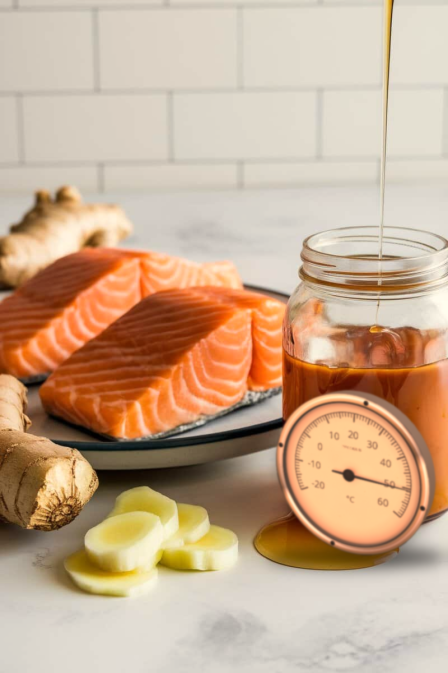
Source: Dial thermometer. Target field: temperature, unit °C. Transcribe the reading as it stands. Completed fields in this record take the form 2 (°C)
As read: 50 (°C)
